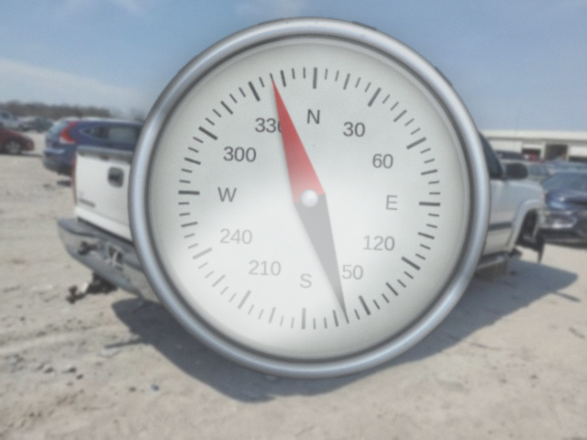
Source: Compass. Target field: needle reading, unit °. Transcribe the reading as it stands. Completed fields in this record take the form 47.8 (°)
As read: 340 (°)
